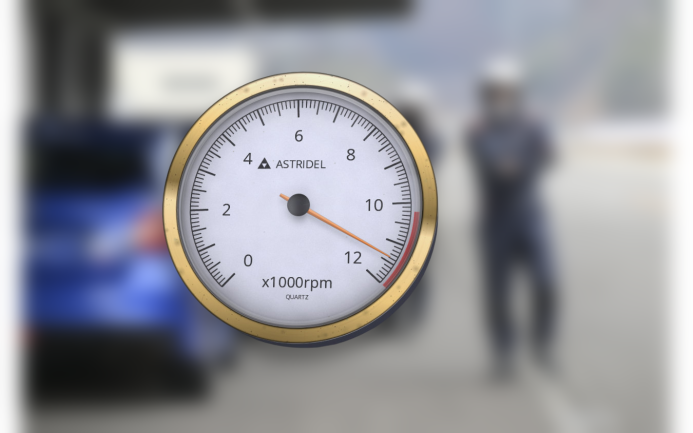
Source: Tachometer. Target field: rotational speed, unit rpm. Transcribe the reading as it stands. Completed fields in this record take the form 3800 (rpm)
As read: 11400 (rpm)
